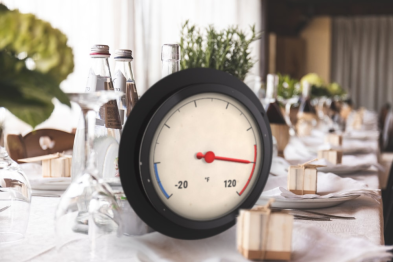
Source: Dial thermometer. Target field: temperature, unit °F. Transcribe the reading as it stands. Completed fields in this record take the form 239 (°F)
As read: 100 (°F)
